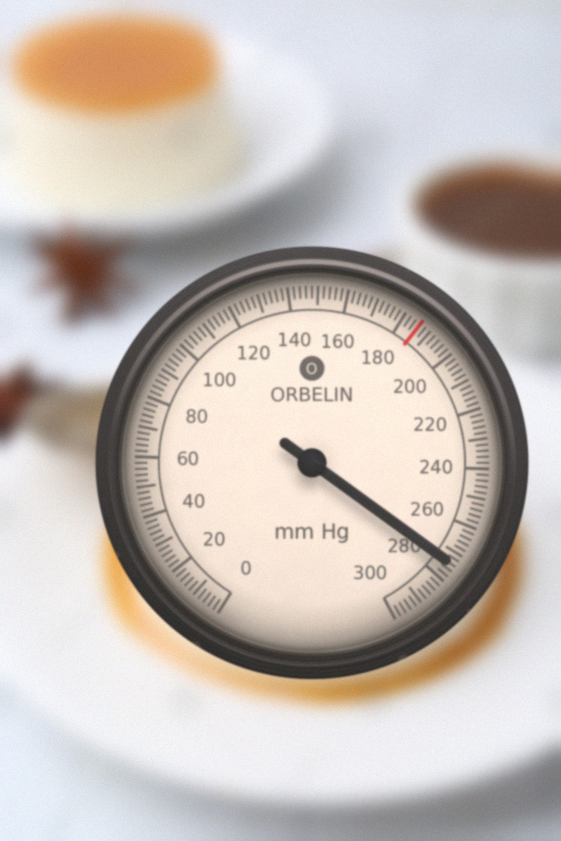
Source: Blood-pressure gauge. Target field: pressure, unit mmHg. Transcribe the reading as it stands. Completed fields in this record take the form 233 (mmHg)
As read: 274 (mmHg)
